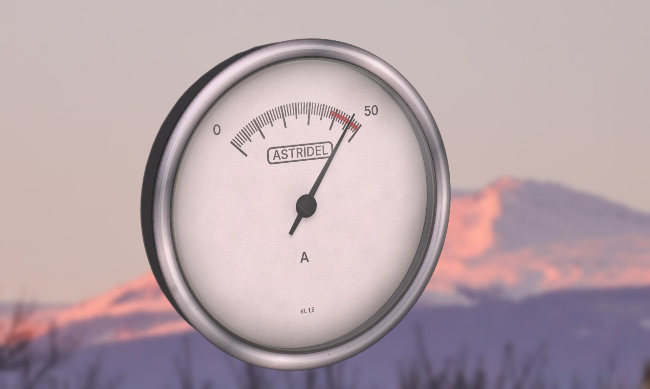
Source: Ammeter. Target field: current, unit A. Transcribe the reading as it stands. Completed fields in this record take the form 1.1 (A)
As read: 45 (A)
